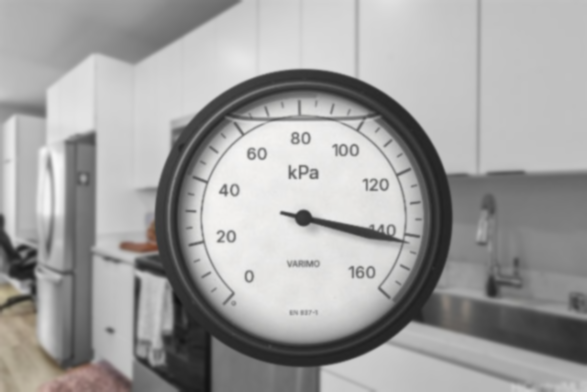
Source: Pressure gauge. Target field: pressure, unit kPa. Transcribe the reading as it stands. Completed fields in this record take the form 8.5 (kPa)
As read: 142.5 (kPa)
